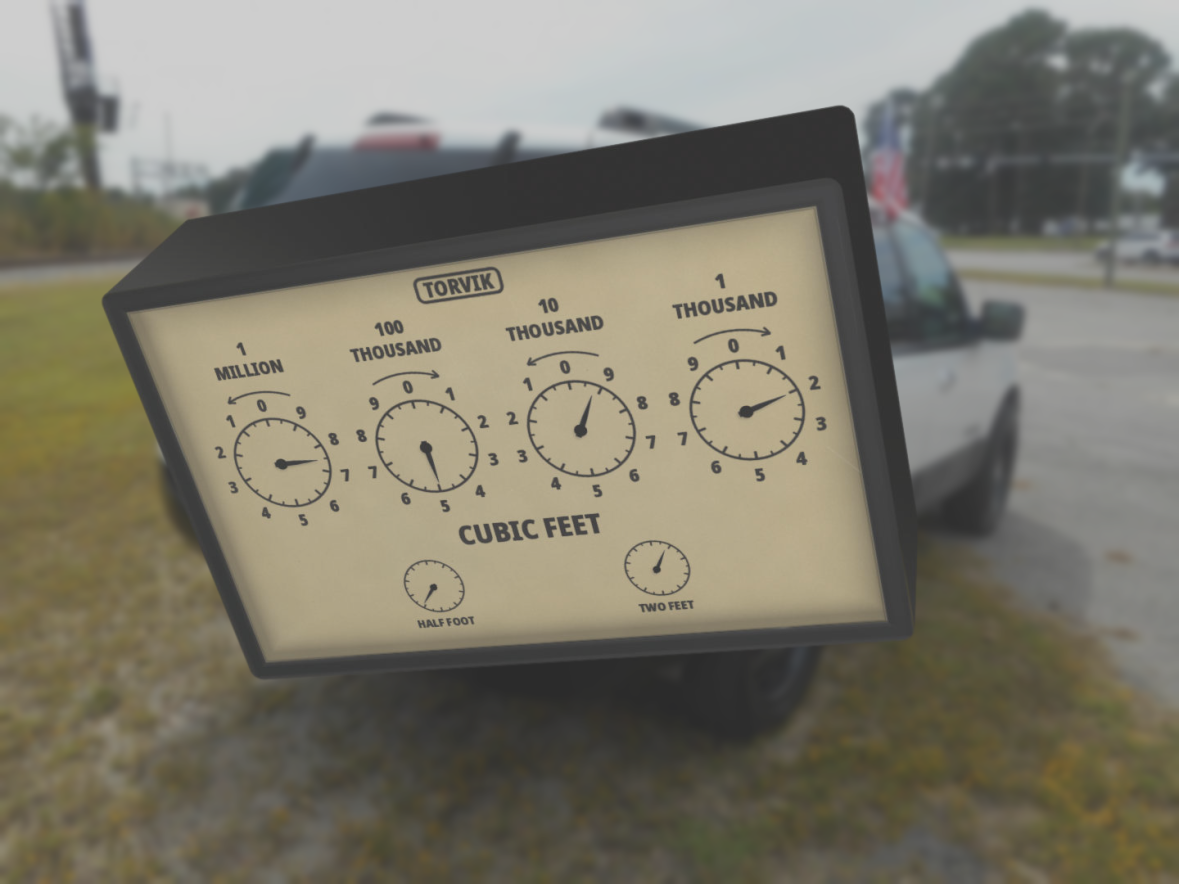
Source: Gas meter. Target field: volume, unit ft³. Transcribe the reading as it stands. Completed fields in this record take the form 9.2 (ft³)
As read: 749200 (ft³)
